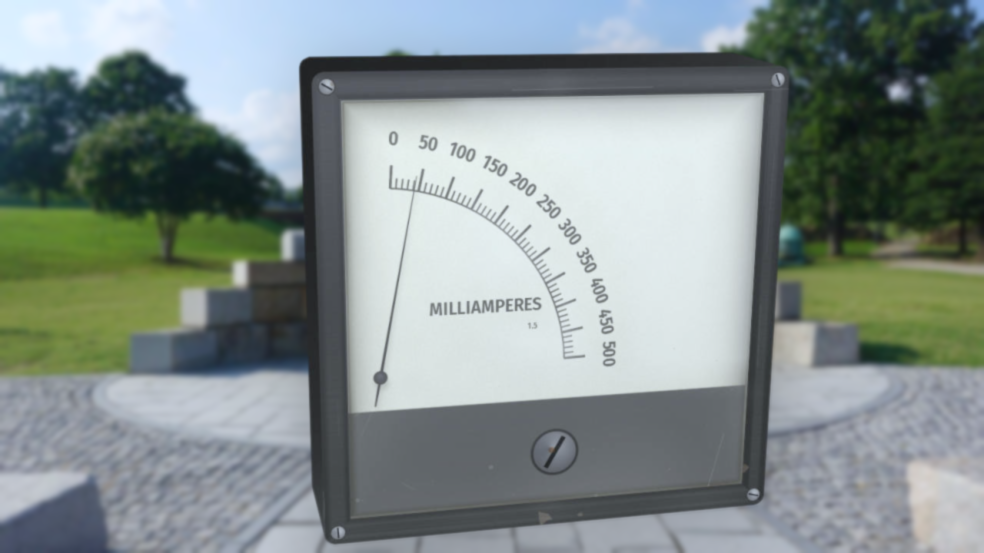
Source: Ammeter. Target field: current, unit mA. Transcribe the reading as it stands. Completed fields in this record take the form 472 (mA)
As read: 40 (mA)
